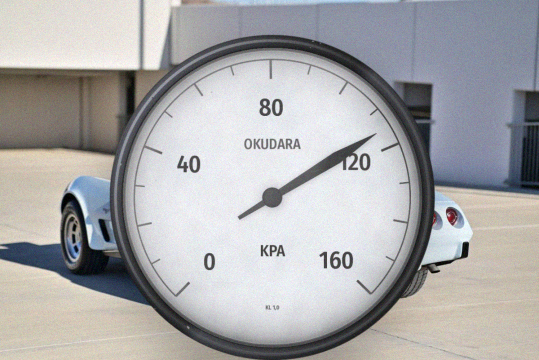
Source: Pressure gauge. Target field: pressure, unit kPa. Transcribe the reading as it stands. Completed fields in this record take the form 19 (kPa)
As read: 115 (kPa)
